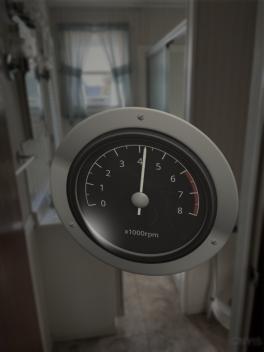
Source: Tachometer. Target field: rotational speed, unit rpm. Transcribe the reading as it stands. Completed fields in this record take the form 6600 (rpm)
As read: 4250 (rpm)
